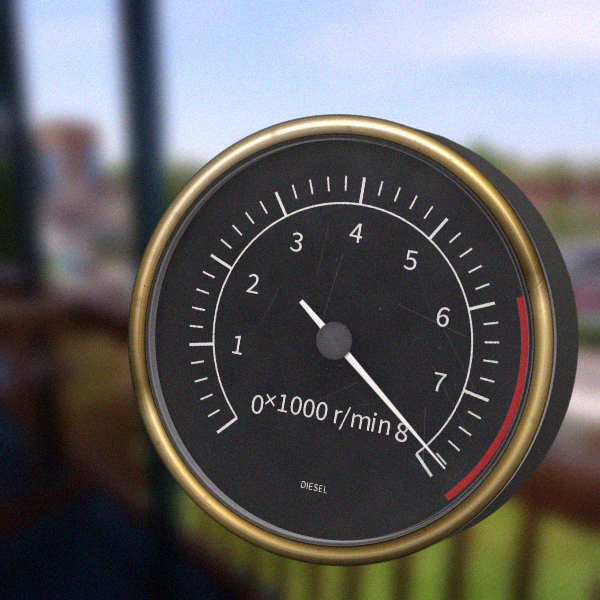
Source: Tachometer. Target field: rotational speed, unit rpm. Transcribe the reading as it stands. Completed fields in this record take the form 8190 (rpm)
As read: 7800 (rpm)
